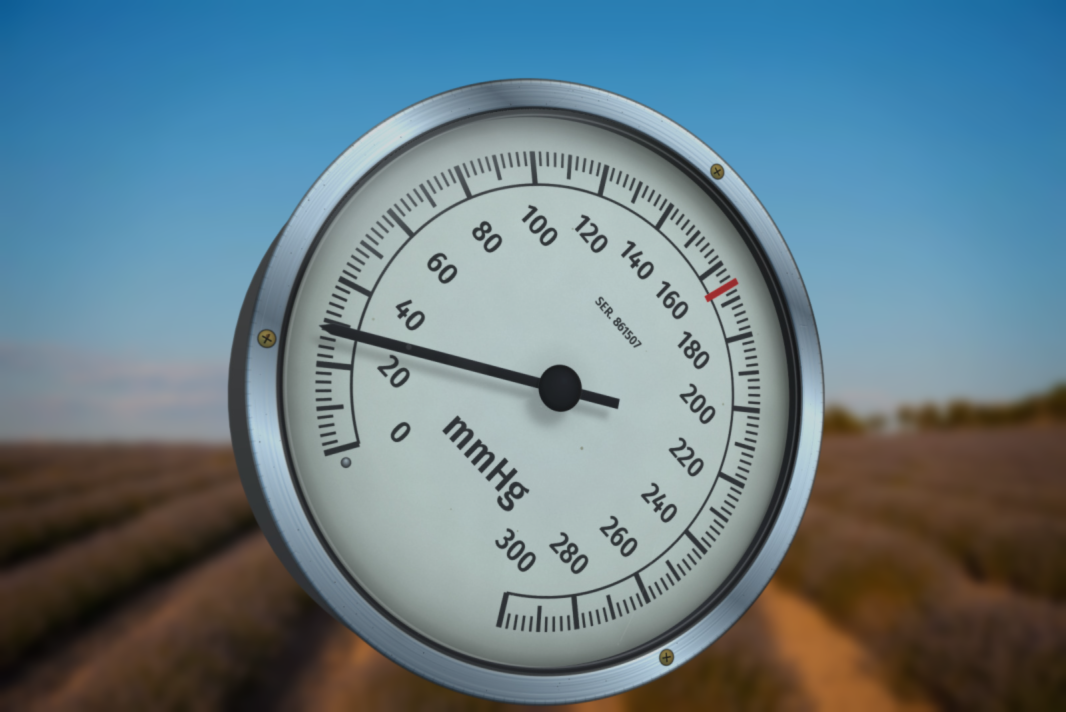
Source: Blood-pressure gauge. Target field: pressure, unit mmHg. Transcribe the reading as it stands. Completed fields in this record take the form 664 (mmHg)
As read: 28 (mmHg)
